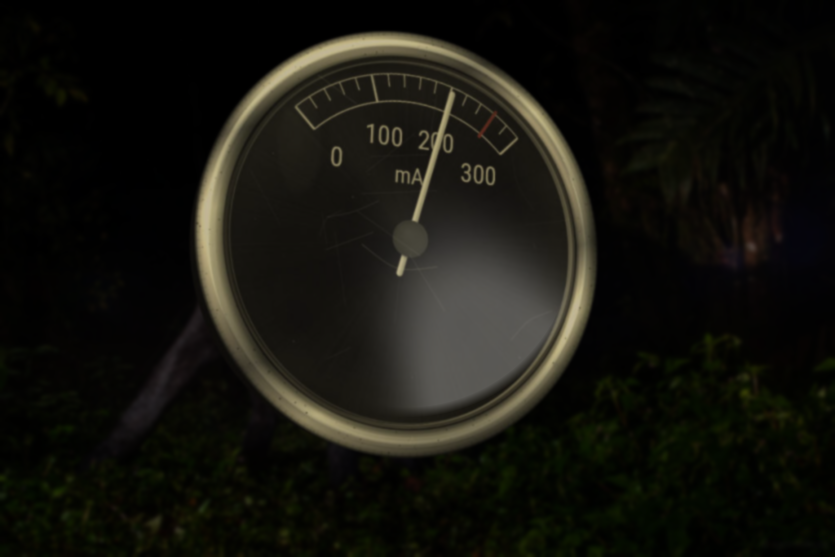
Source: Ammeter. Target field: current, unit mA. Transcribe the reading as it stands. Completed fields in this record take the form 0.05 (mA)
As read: 200 (mA)
